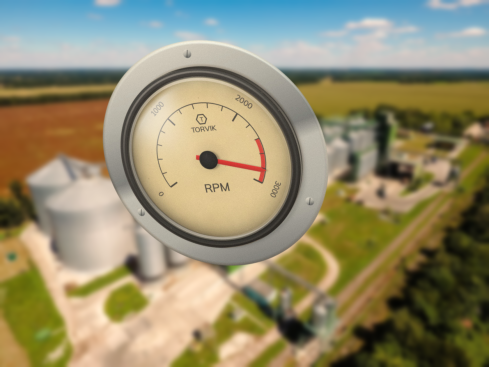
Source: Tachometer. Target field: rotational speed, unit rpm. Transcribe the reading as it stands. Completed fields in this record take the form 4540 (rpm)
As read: 2800 (rpm)
